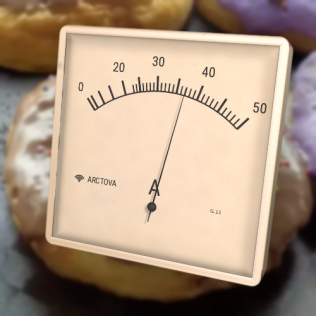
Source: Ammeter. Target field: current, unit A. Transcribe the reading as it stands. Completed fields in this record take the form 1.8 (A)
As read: 37 (A)
